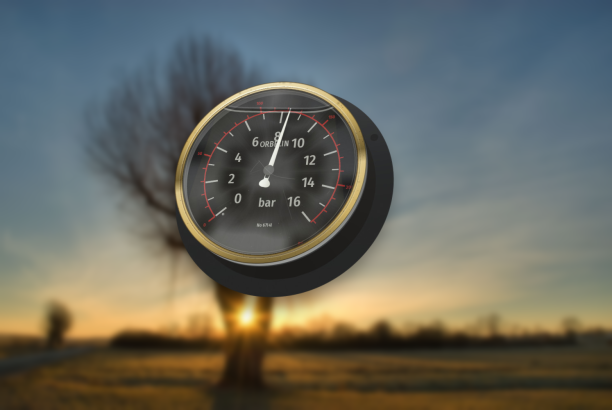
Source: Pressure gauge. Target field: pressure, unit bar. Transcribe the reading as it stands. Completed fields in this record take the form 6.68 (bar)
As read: 8.5 (bar)
